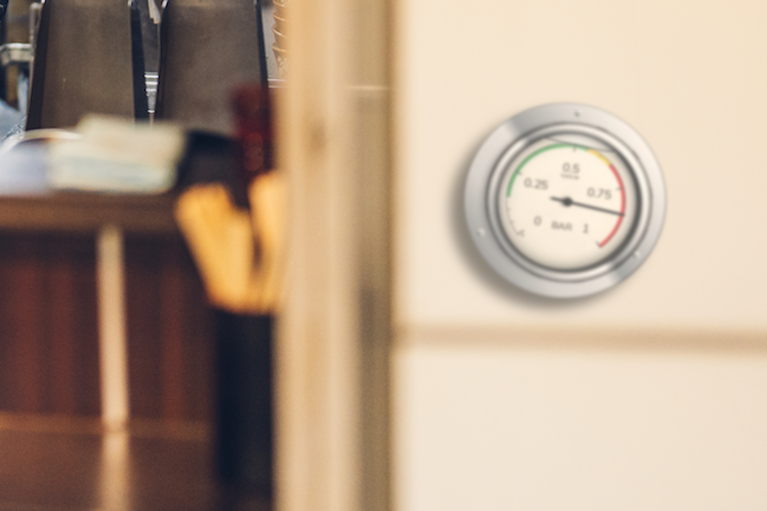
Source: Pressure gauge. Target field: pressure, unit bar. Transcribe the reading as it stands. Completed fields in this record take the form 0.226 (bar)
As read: 0.85 (bar)
